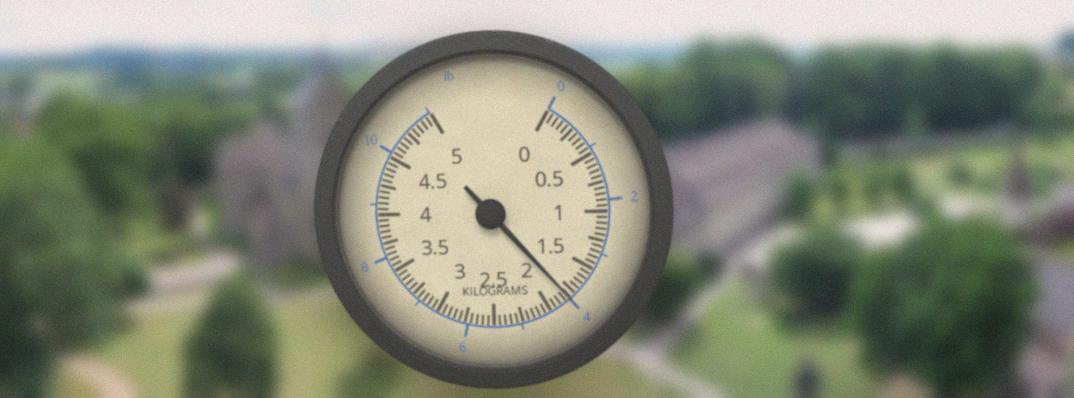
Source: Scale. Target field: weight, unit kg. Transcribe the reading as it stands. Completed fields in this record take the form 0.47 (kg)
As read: 1.8 (kg)
